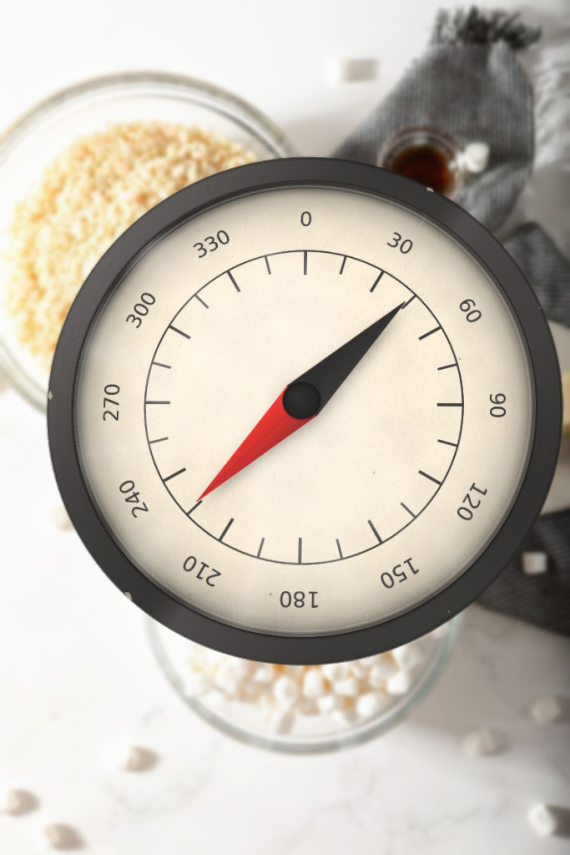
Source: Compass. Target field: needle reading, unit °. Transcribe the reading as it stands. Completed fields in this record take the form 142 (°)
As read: 225 (°)
